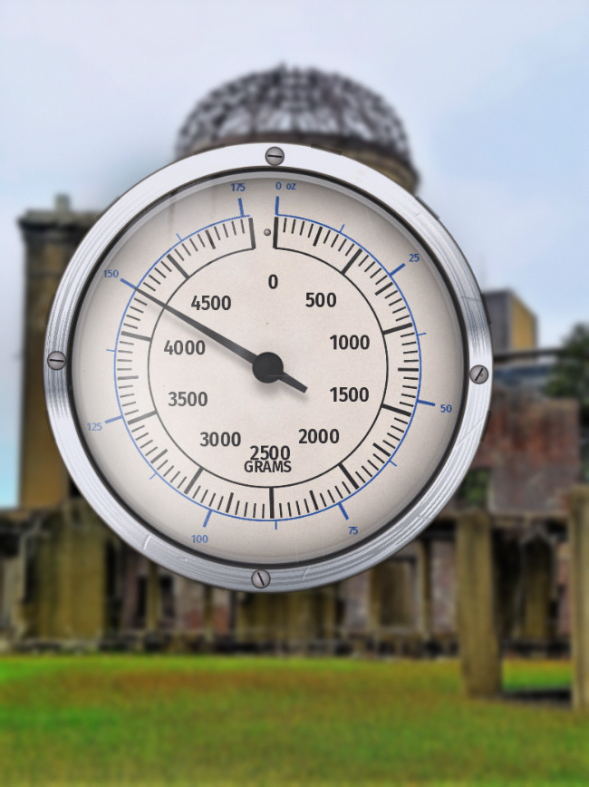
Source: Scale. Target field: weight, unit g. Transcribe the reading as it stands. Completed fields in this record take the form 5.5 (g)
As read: 4250 (g)
